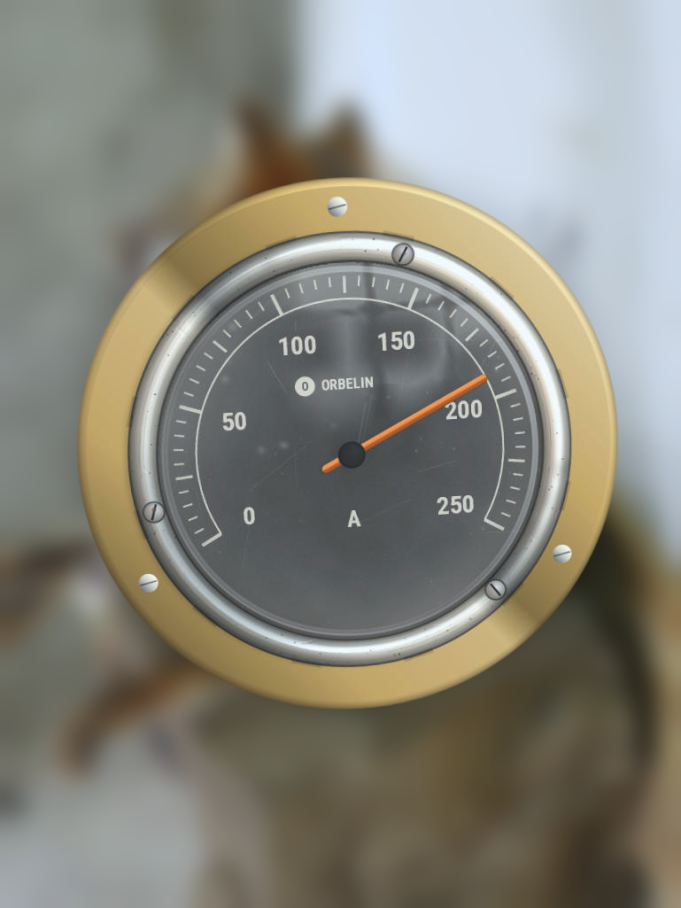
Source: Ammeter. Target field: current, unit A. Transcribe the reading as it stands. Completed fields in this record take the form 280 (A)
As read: 190 (A)
